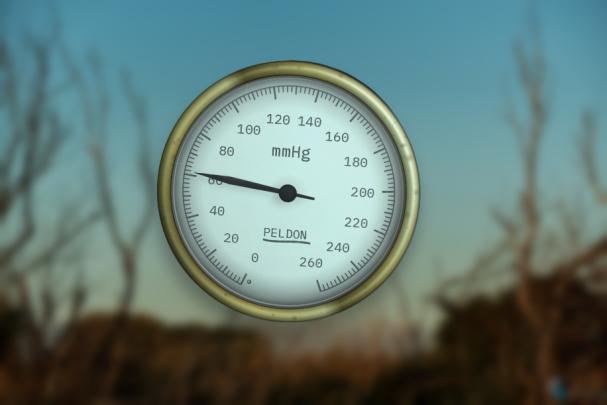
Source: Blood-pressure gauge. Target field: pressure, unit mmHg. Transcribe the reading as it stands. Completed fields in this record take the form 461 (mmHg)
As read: 62 (mmHg)
